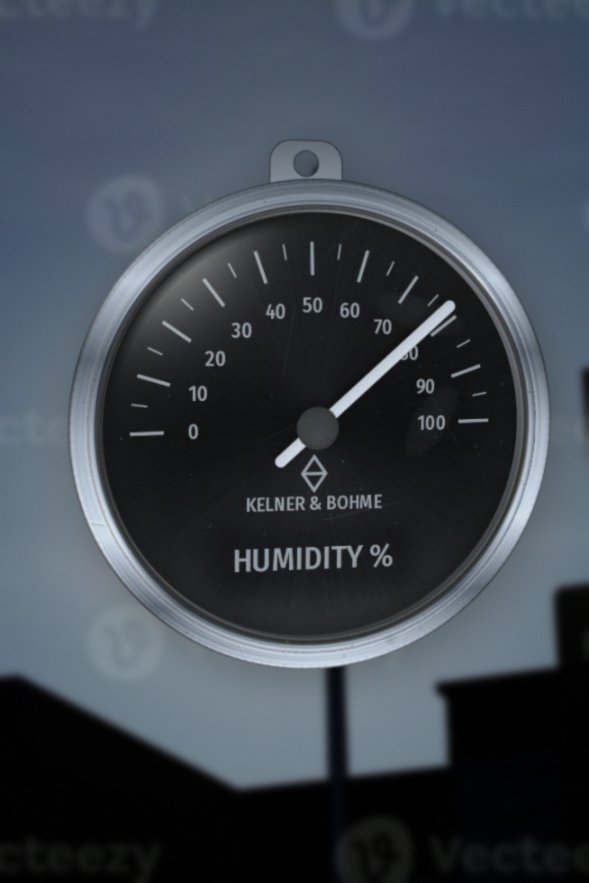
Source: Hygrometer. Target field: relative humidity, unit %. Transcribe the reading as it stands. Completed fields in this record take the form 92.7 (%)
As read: 77.5 (%)
